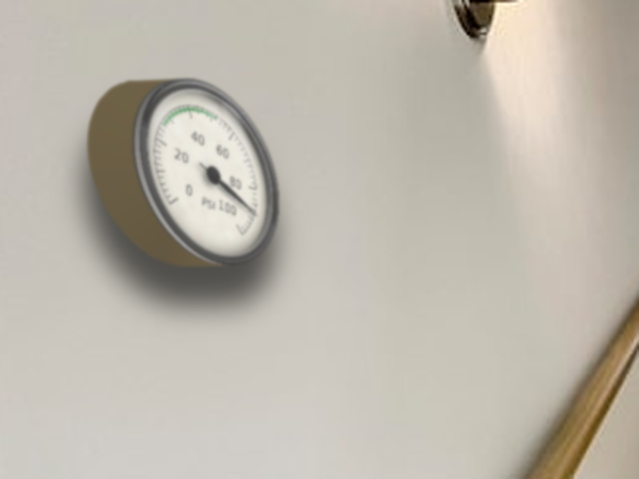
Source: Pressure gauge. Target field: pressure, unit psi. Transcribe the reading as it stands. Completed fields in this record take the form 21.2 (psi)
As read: 90 (psi)
